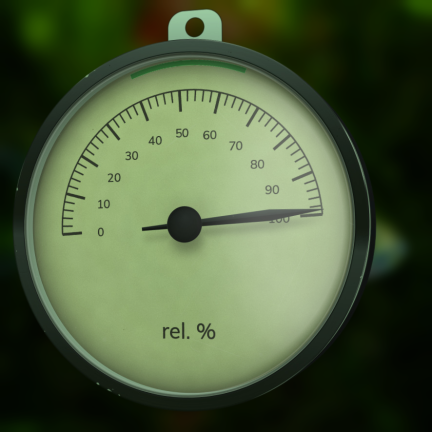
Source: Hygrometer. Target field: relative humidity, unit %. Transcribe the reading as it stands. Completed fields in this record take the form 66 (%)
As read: 99 (%)
